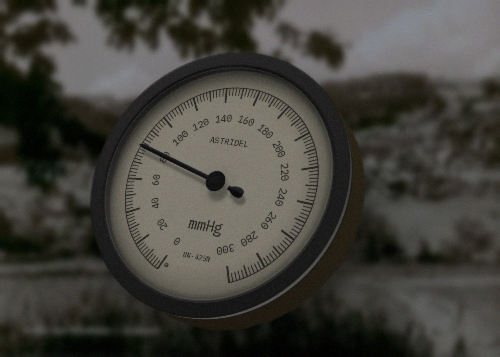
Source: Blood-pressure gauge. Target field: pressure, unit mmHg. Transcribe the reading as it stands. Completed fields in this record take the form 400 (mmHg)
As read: 80 (mmHg)
